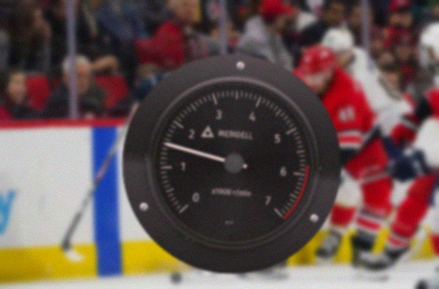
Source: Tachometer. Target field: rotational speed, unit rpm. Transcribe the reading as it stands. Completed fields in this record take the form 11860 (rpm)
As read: 1500 (rpm)
